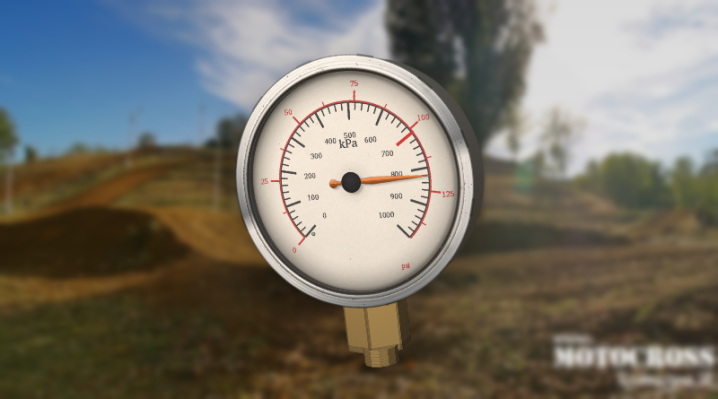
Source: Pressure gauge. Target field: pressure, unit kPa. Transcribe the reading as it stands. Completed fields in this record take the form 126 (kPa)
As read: 820 (kPa)
